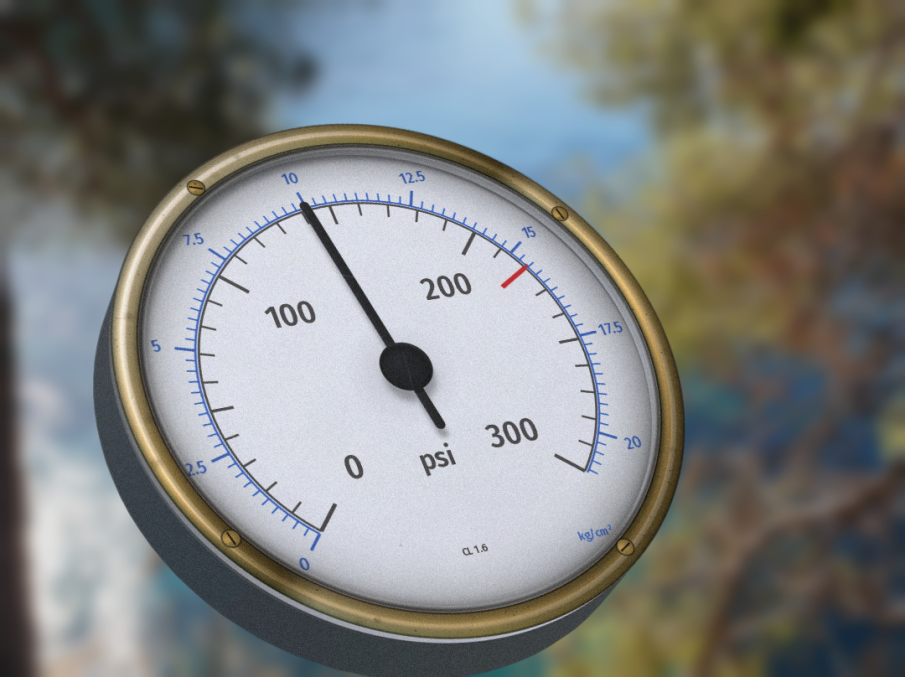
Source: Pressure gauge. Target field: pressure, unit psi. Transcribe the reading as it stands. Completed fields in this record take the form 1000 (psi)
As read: 140 (psi)
